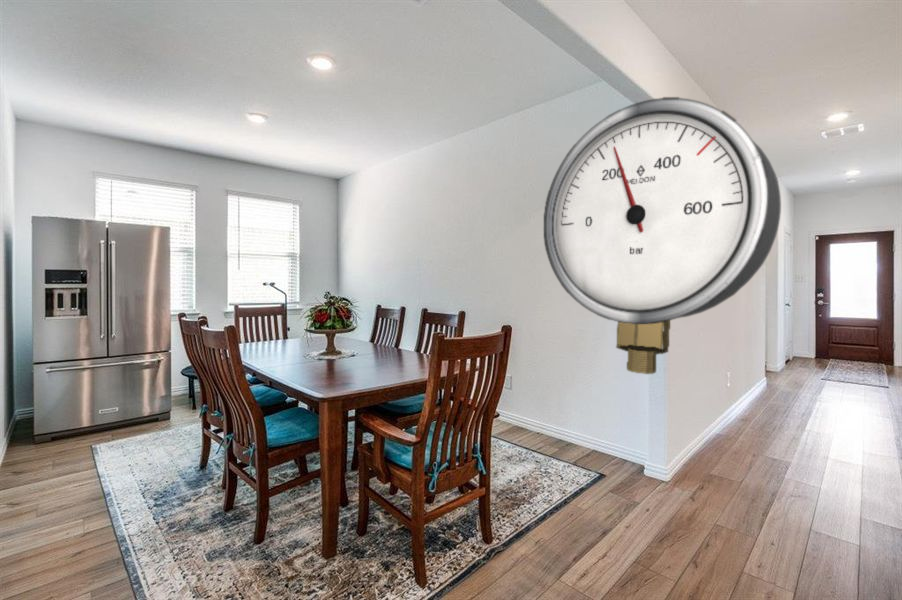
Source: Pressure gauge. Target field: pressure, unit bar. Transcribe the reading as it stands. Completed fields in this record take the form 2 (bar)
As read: 240 (bar)
